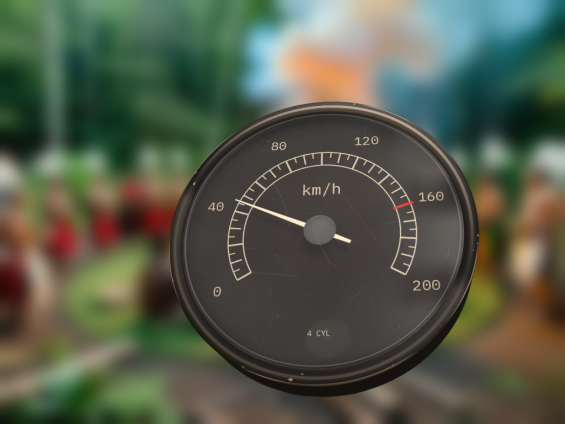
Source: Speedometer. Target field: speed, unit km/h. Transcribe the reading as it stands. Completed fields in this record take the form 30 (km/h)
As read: 45 (km/h)
